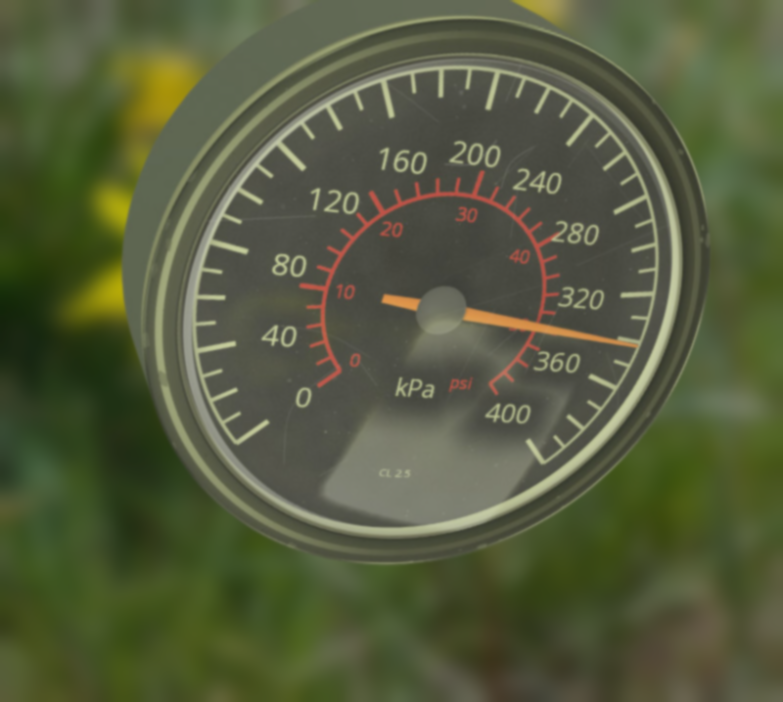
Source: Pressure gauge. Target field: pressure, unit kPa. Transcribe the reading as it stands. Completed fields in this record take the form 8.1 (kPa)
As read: 340 (kPa)
